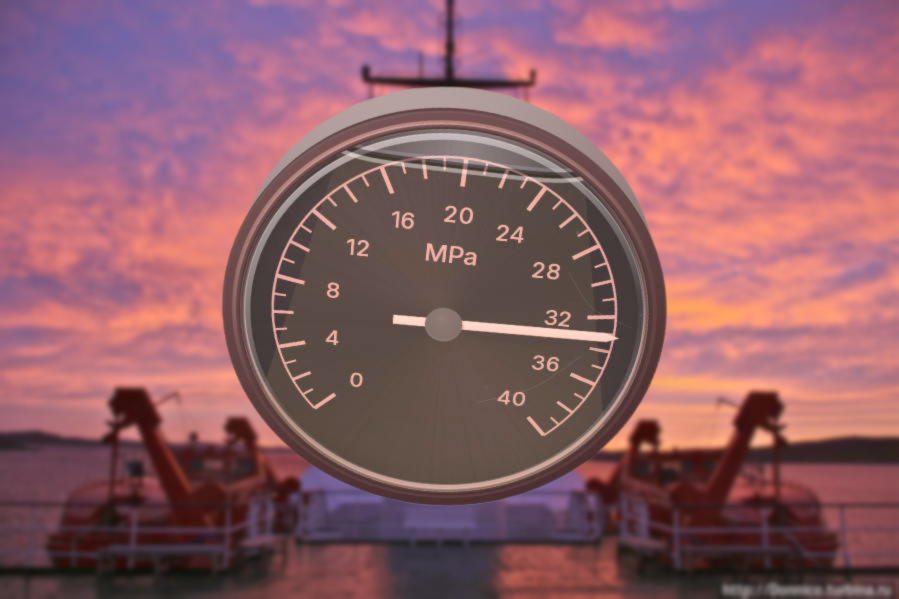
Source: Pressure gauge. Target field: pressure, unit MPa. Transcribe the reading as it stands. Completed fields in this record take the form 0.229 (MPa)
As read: 33 (MPa)
